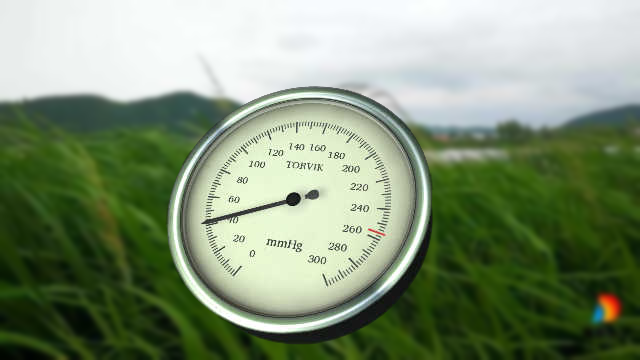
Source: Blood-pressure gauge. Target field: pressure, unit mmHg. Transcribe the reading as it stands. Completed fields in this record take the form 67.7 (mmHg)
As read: 40 (mmHg)
